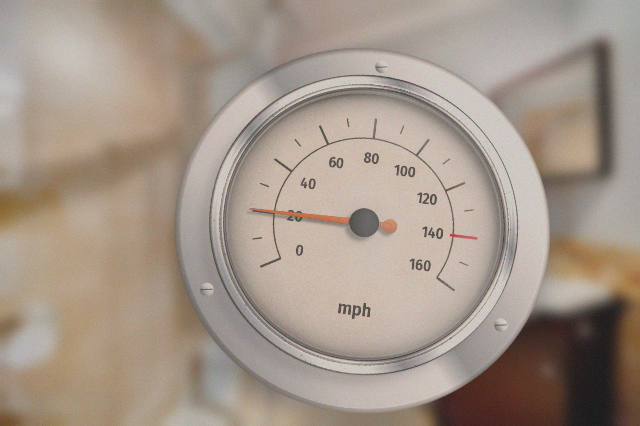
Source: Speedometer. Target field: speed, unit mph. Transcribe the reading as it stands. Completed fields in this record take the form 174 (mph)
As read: 20 (mph)
